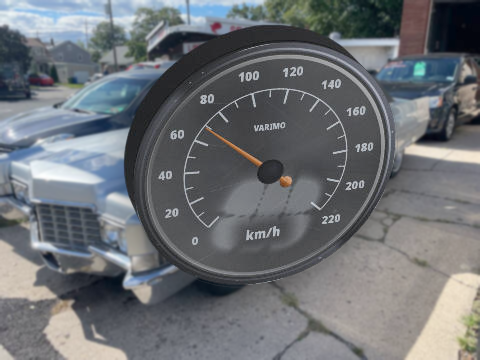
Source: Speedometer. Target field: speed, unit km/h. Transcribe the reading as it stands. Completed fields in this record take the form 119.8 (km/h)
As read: 70 (km/h)
